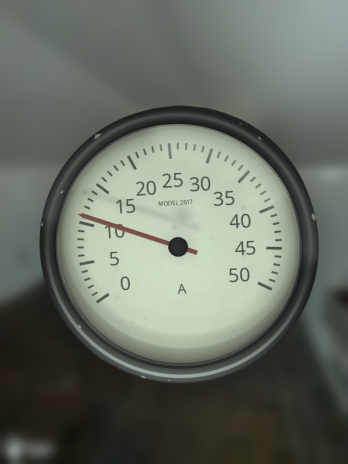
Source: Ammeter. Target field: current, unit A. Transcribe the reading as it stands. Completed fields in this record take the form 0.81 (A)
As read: 11 (A)
